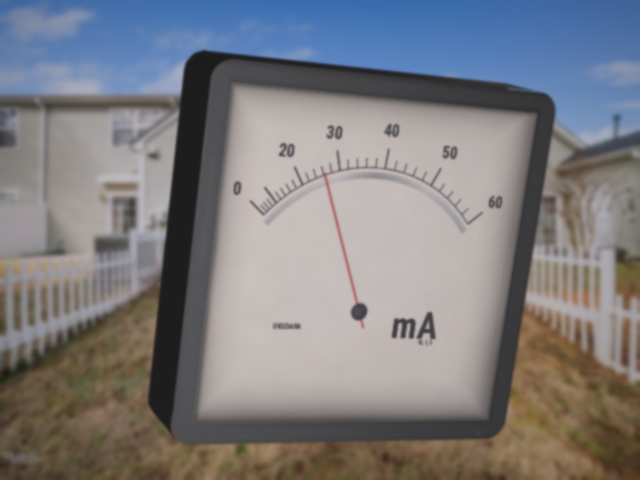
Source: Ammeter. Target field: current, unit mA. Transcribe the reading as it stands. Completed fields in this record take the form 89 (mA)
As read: 26 (mA)
